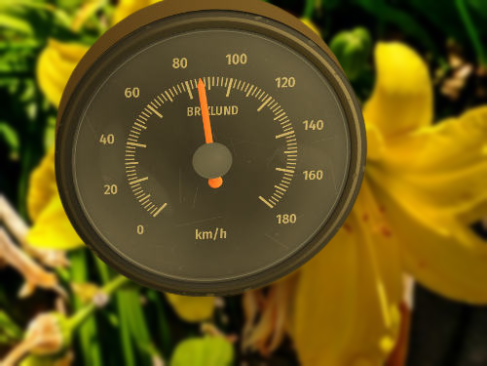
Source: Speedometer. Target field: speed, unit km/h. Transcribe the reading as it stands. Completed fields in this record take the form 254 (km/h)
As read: 86 (km/h)
